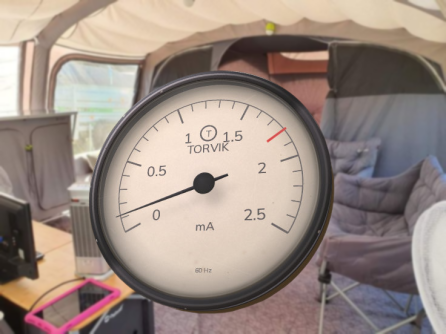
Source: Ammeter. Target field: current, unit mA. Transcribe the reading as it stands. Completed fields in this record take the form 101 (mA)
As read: 0.1 (mA)
